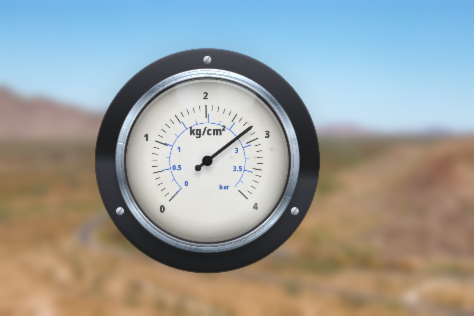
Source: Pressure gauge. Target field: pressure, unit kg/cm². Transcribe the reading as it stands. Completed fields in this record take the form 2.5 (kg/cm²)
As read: 2.8 (kg/cm²)
